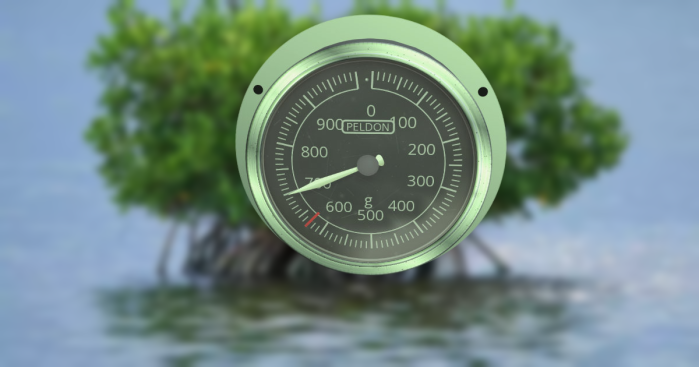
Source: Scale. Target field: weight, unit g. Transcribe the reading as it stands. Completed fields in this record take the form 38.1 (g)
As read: 700 (g)
